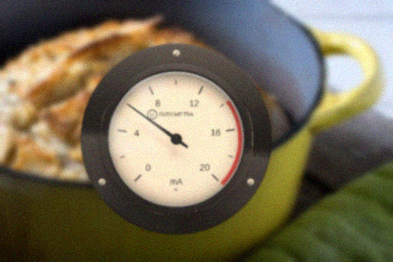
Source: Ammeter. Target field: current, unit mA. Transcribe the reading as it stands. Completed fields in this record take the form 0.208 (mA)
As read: 6 (mA)
